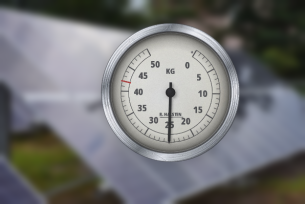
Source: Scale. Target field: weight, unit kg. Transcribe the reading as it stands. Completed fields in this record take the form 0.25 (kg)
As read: 25 (kg)
